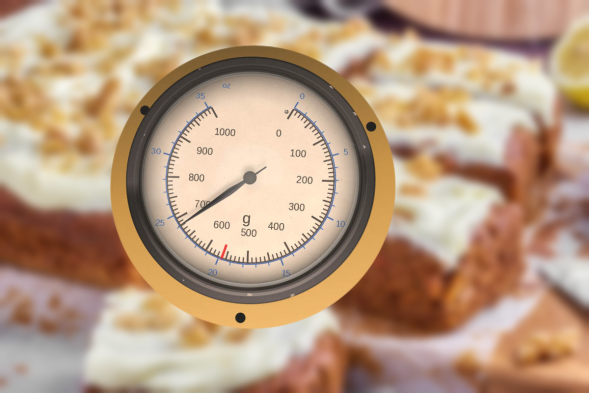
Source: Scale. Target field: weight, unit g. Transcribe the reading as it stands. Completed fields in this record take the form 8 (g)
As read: 680 (g)
